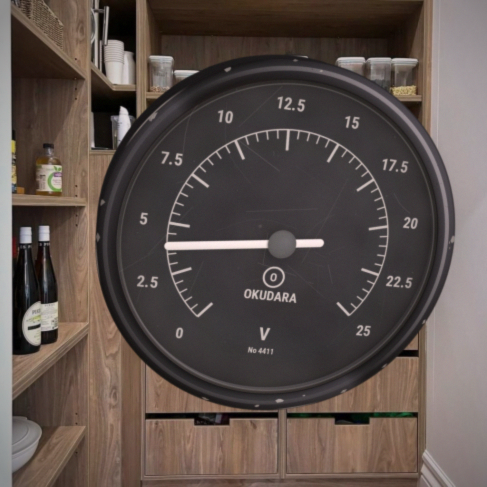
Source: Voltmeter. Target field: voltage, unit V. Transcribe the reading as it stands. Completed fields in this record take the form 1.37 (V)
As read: 4 (V)
